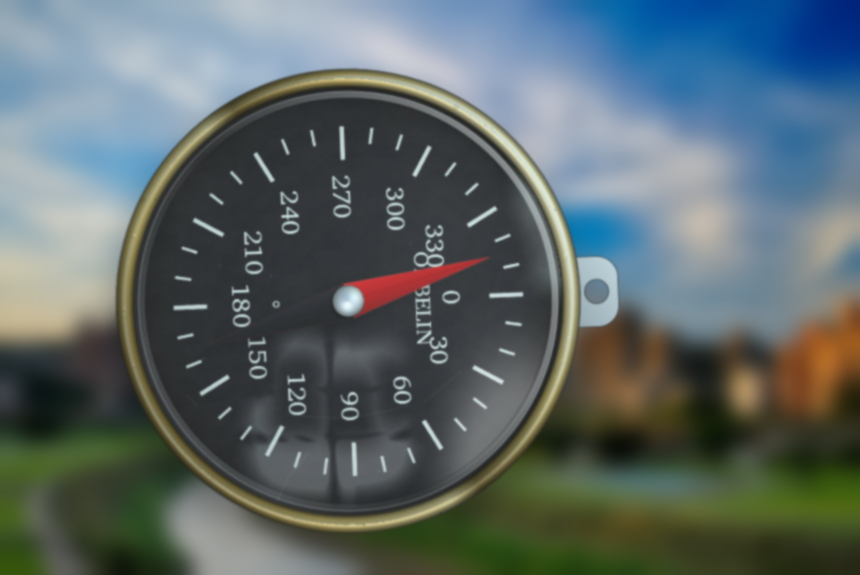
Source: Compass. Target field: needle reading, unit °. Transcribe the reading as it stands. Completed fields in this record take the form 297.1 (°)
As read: 345 (°)
